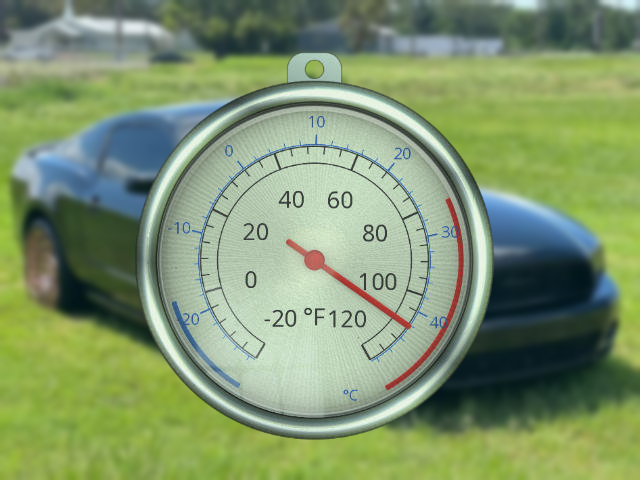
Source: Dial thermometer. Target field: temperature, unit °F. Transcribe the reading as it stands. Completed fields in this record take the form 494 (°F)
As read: 108 (°F)
